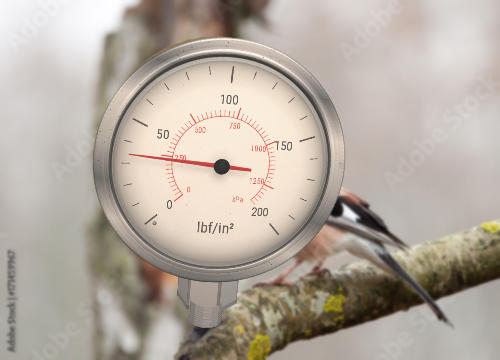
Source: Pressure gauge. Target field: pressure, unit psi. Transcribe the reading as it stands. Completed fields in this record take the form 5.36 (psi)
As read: 35 (psi)
